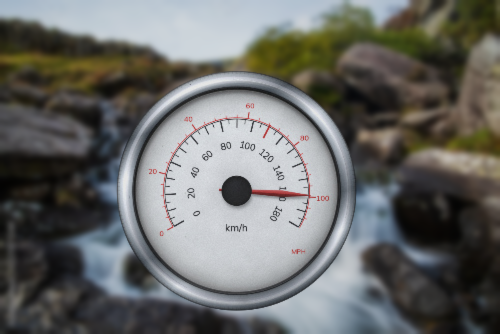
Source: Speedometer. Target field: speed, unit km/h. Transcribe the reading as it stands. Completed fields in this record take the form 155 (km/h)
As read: 160 (km/h)
